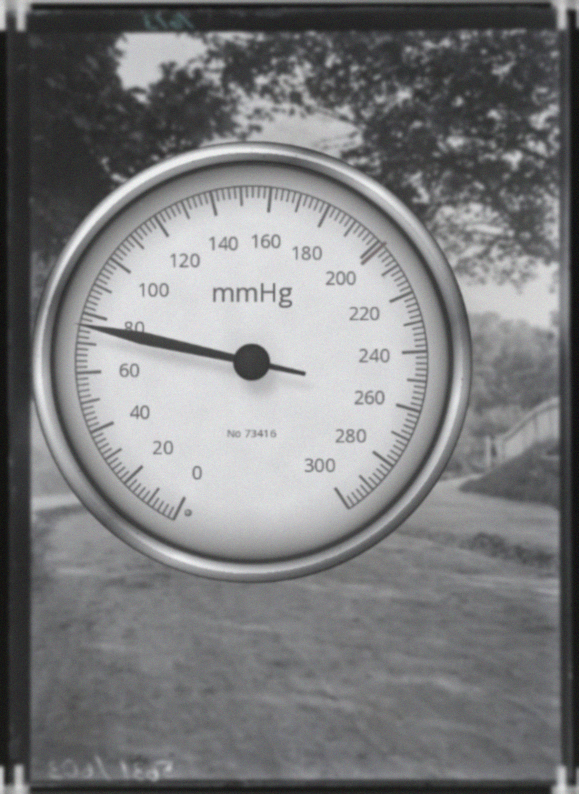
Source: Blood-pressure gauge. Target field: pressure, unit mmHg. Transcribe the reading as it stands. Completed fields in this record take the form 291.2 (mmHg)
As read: 76 (mmHg)
